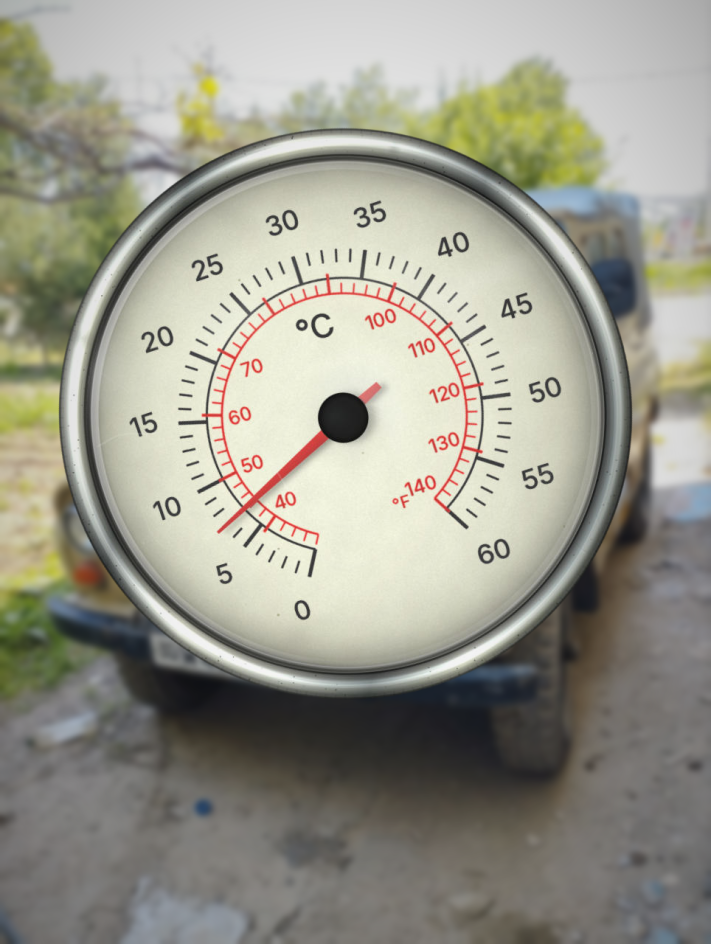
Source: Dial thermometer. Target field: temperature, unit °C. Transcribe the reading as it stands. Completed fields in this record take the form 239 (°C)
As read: 7 (°C)
